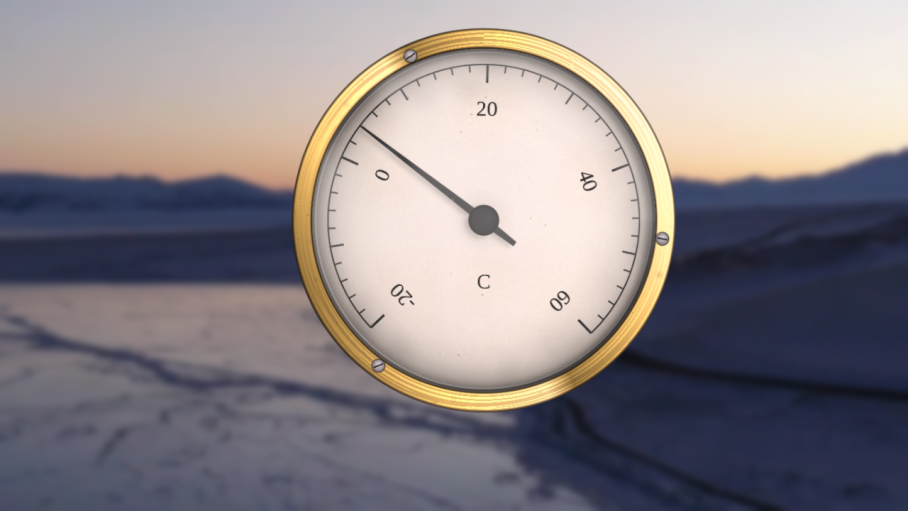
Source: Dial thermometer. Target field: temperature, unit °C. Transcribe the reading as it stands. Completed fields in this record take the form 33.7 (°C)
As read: 4 (°C)
